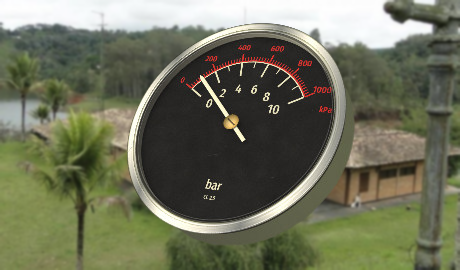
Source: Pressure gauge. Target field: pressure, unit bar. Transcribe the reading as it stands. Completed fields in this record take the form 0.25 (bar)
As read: 1 (bar)
